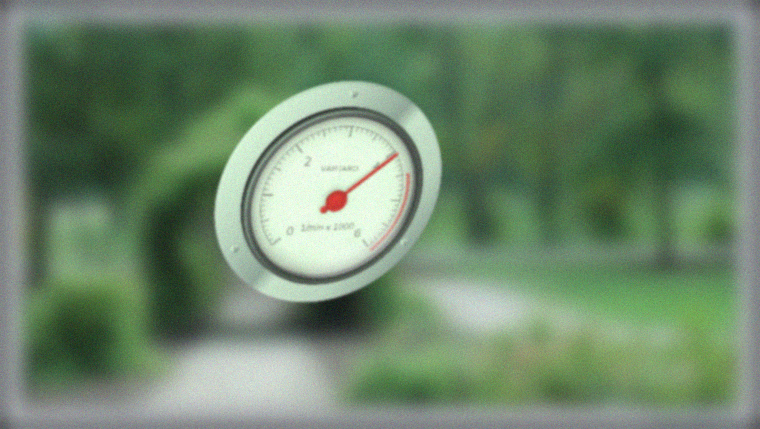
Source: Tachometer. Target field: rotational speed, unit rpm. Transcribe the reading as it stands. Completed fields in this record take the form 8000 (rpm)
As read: 4000 (rpm)
